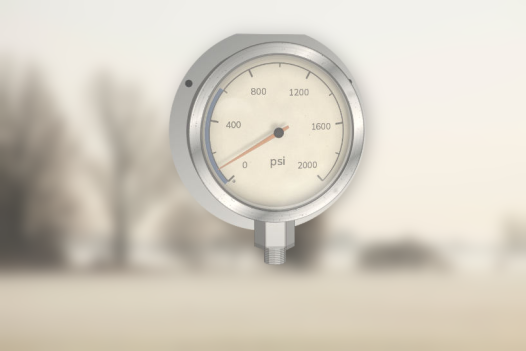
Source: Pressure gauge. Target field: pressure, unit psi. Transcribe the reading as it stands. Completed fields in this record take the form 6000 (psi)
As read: 100 (psi)
